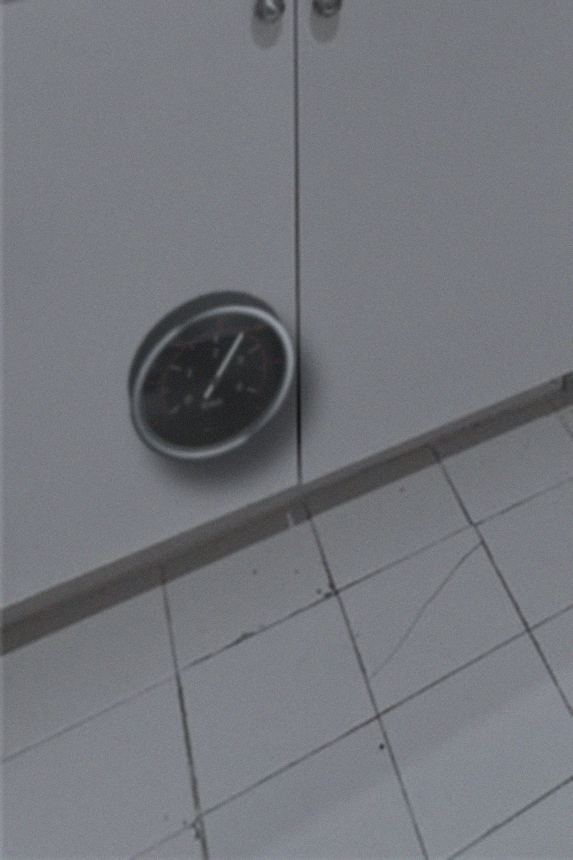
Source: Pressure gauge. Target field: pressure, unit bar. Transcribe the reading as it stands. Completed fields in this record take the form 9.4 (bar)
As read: 2.5 (bar)
